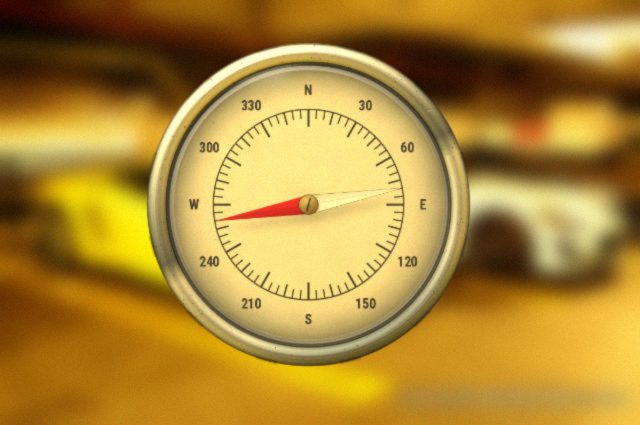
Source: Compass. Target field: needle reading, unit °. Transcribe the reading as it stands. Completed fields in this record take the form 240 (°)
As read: 260 (°)
